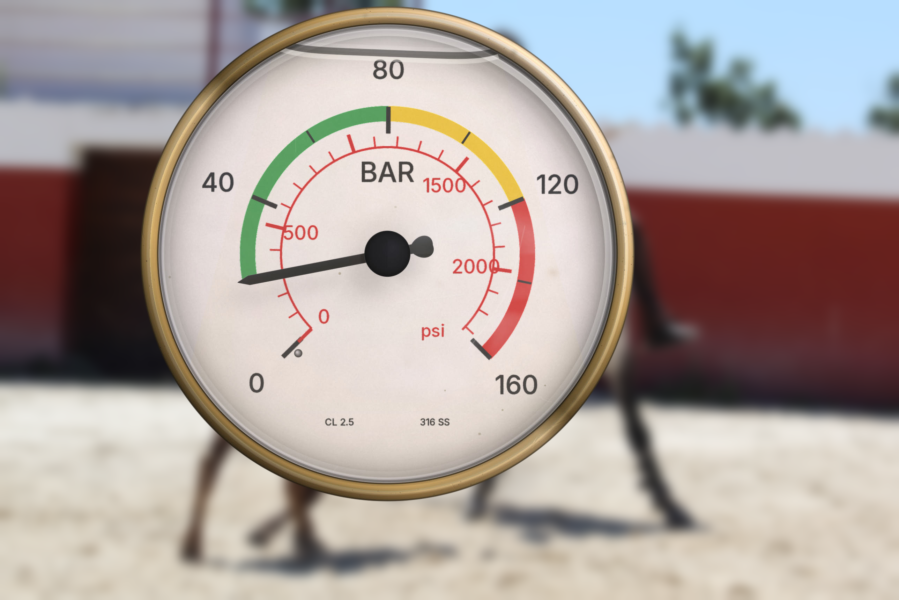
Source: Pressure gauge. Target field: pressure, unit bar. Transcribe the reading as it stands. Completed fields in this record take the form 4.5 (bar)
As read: 20 (bar)
